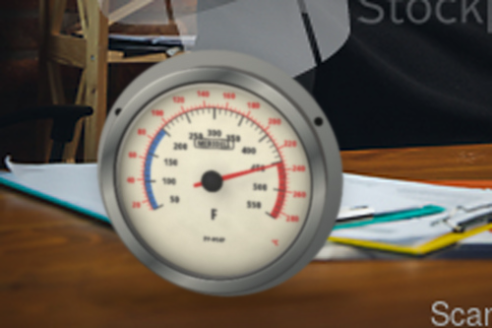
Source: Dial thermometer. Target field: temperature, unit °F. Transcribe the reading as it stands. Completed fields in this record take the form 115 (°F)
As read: 450 (°F)
